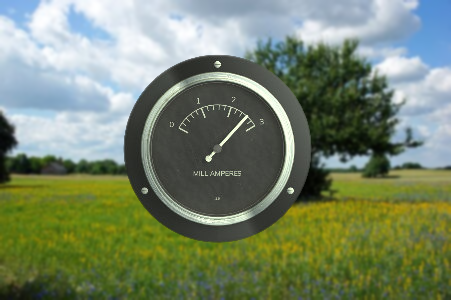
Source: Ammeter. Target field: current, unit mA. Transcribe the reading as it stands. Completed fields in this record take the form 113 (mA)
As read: 2.6 (mA)
